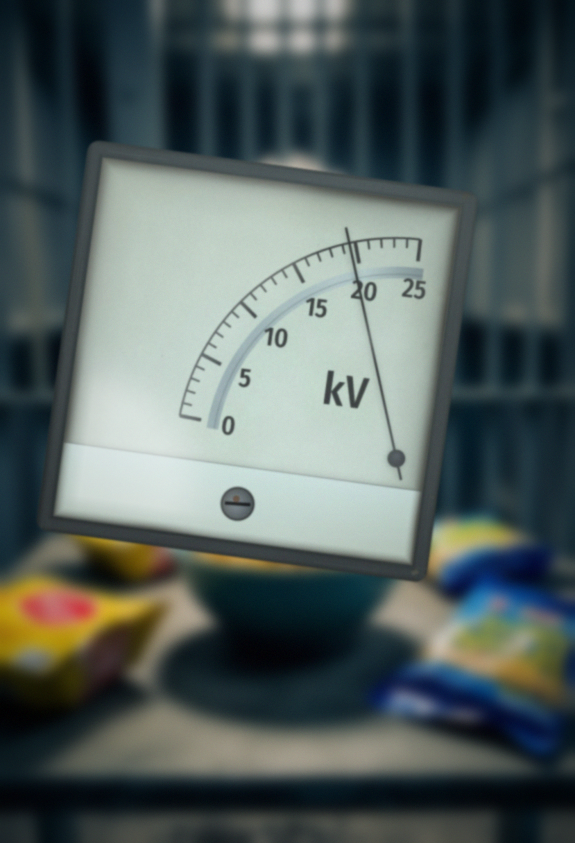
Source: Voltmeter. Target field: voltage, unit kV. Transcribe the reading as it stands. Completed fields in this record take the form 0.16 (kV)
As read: 19.5 (kV)
